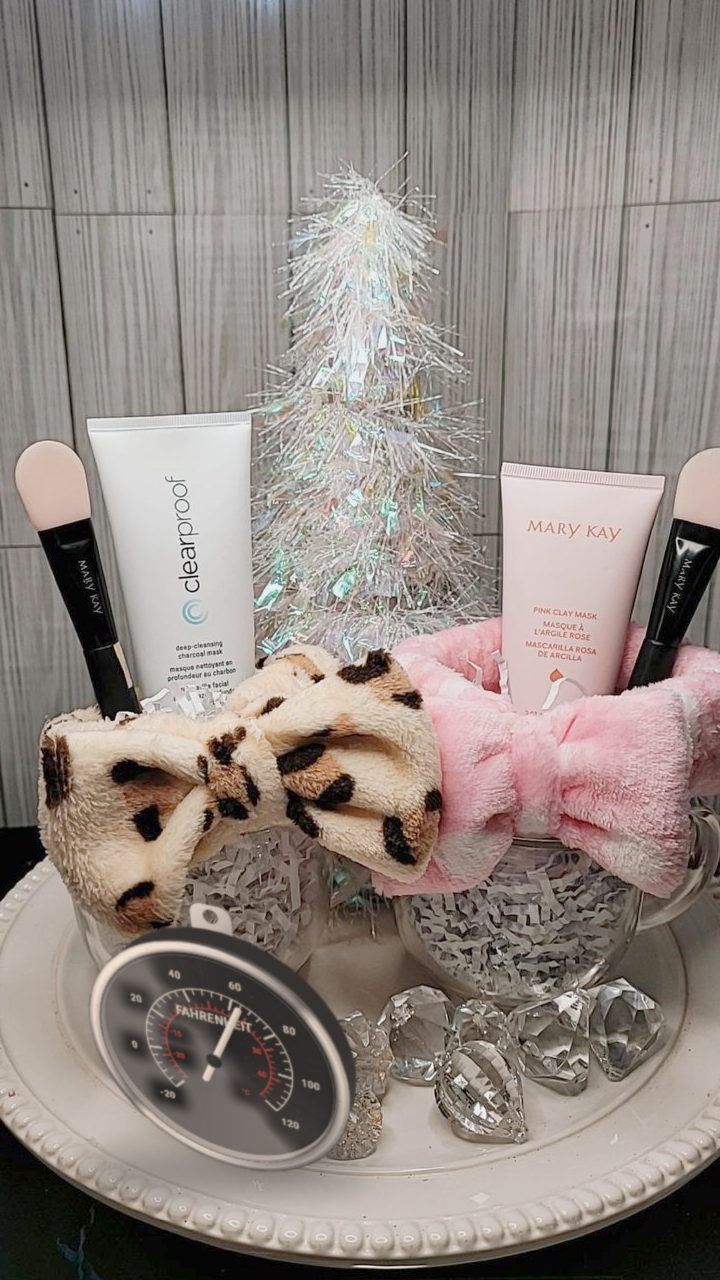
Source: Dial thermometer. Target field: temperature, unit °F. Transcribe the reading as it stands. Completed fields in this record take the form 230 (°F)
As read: 64 (°F)
